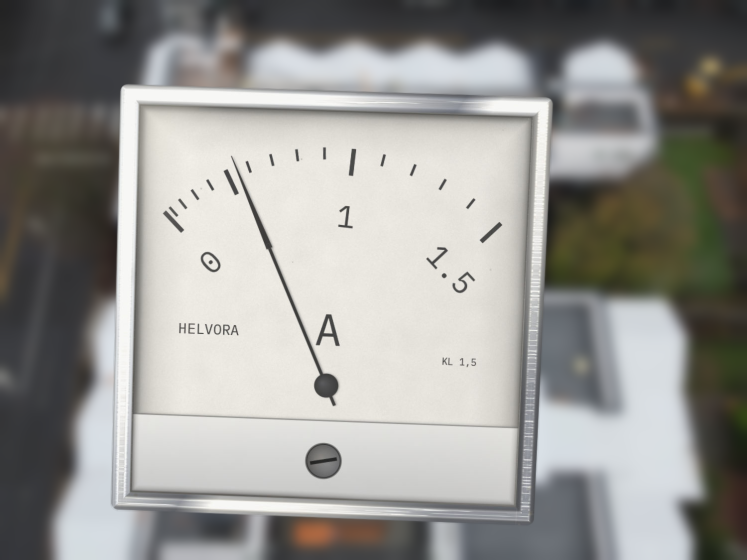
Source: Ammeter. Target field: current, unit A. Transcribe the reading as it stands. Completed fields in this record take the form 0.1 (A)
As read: 0.55 (A)
